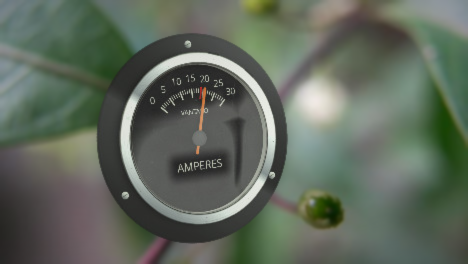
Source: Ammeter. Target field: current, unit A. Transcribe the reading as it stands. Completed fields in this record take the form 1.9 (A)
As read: 20 (A)
